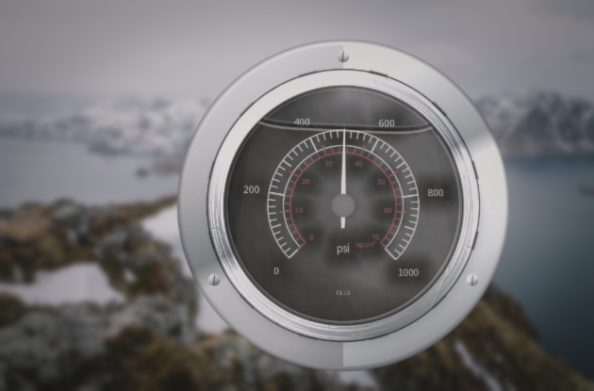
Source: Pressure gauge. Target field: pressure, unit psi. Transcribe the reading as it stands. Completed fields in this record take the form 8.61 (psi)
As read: 500 (psi)
